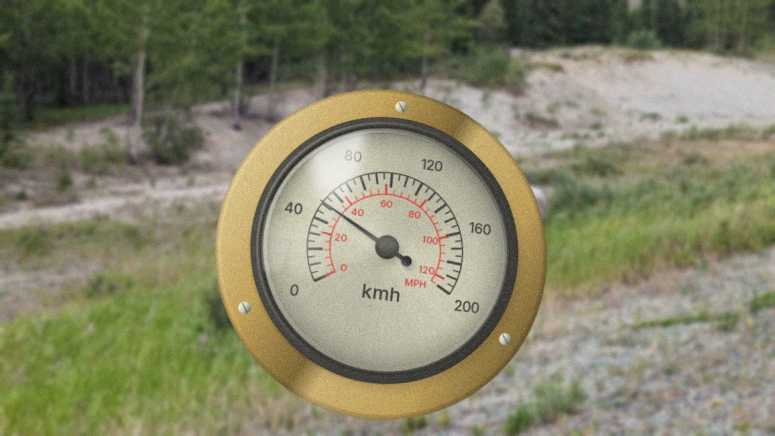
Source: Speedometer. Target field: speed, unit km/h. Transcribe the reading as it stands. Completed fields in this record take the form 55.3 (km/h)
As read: 50 (km/h)
